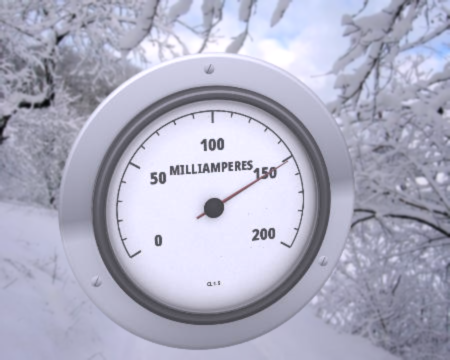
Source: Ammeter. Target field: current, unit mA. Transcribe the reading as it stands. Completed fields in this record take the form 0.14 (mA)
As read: 150 (mA)
